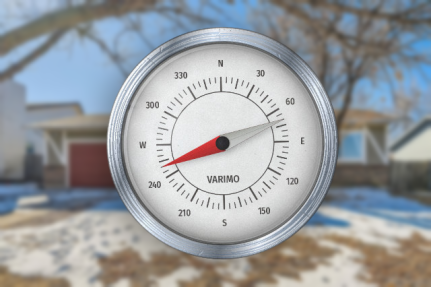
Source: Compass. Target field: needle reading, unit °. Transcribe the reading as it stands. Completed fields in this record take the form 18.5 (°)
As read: 250 (°)
